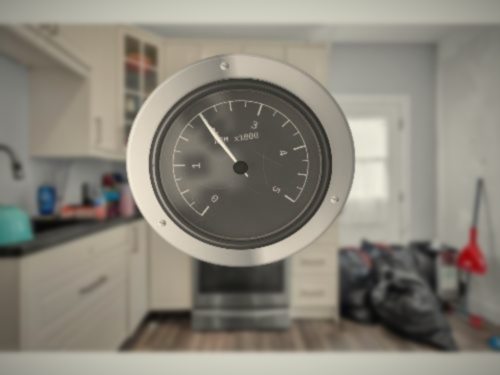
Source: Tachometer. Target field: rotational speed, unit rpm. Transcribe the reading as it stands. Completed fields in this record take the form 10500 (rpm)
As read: 2000 (rpm)
